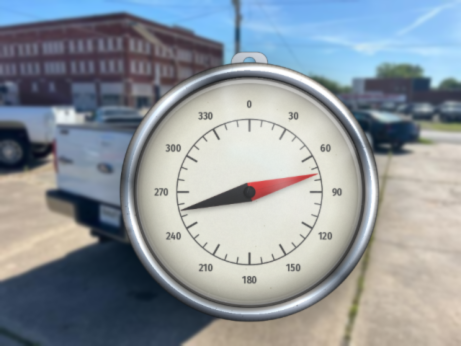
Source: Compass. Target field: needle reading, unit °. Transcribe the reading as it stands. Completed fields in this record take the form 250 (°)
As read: 75 (°)
